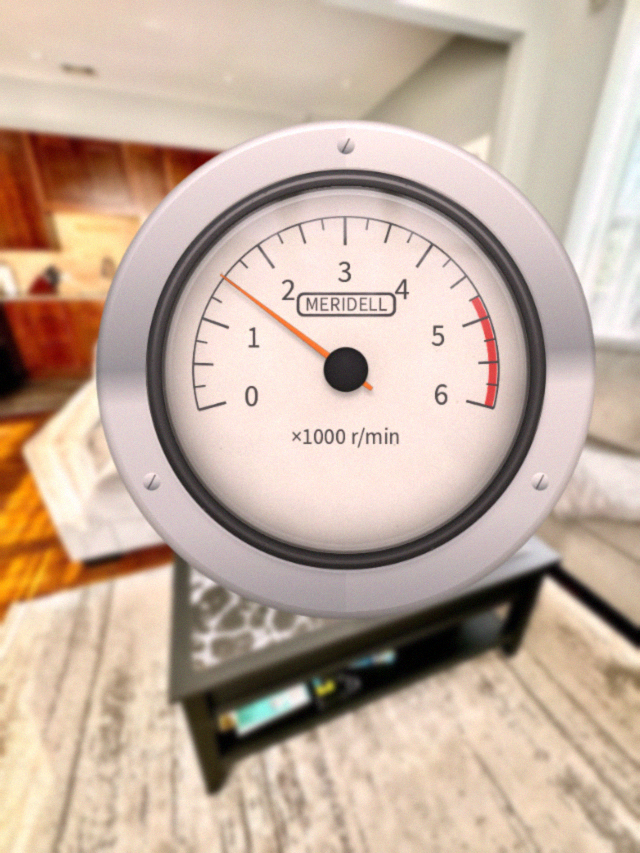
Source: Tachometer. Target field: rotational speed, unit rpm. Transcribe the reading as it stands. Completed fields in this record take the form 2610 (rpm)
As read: 1500 (rpm)
